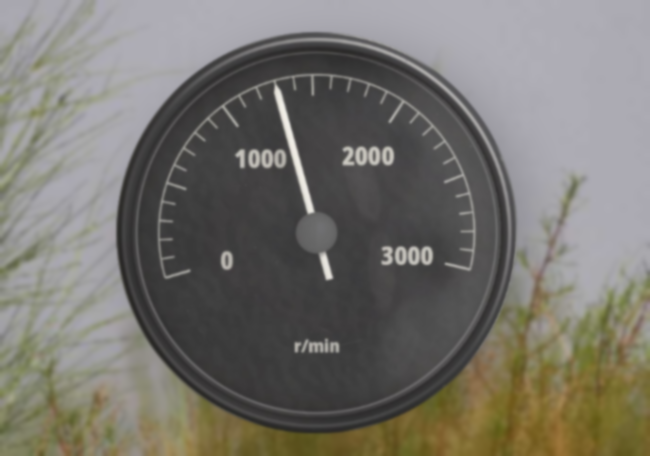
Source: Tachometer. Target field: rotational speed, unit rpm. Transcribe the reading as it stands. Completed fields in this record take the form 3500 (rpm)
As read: 1300 (rpm)
